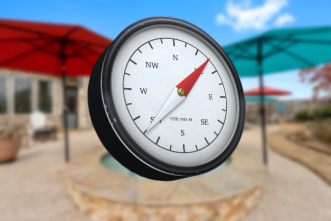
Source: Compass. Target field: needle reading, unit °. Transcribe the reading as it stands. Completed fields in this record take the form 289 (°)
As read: 45 (°)
